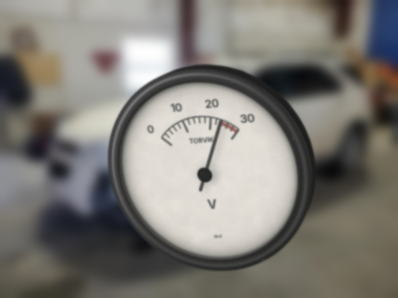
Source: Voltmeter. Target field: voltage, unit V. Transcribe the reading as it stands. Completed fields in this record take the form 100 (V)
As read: 24 (V)
